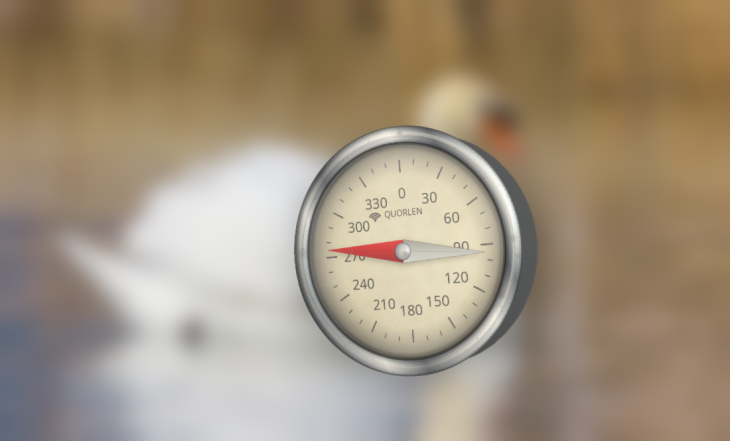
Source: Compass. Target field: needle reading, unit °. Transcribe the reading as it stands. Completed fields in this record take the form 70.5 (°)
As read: 275 (°)
